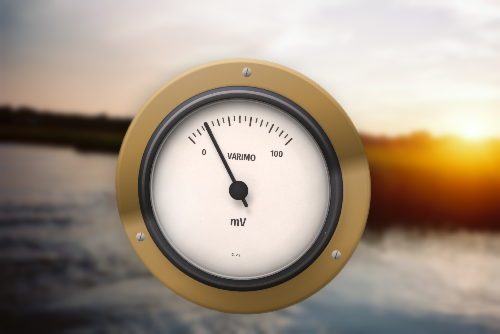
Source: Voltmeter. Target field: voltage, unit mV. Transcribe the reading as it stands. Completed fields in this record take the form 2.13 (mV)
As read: 20 (mV)
